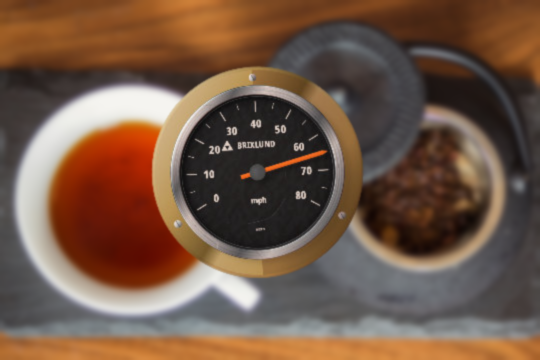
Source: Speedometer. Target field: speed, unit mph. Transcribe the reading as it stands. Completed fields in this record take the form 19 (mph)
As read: 65 (mph)
